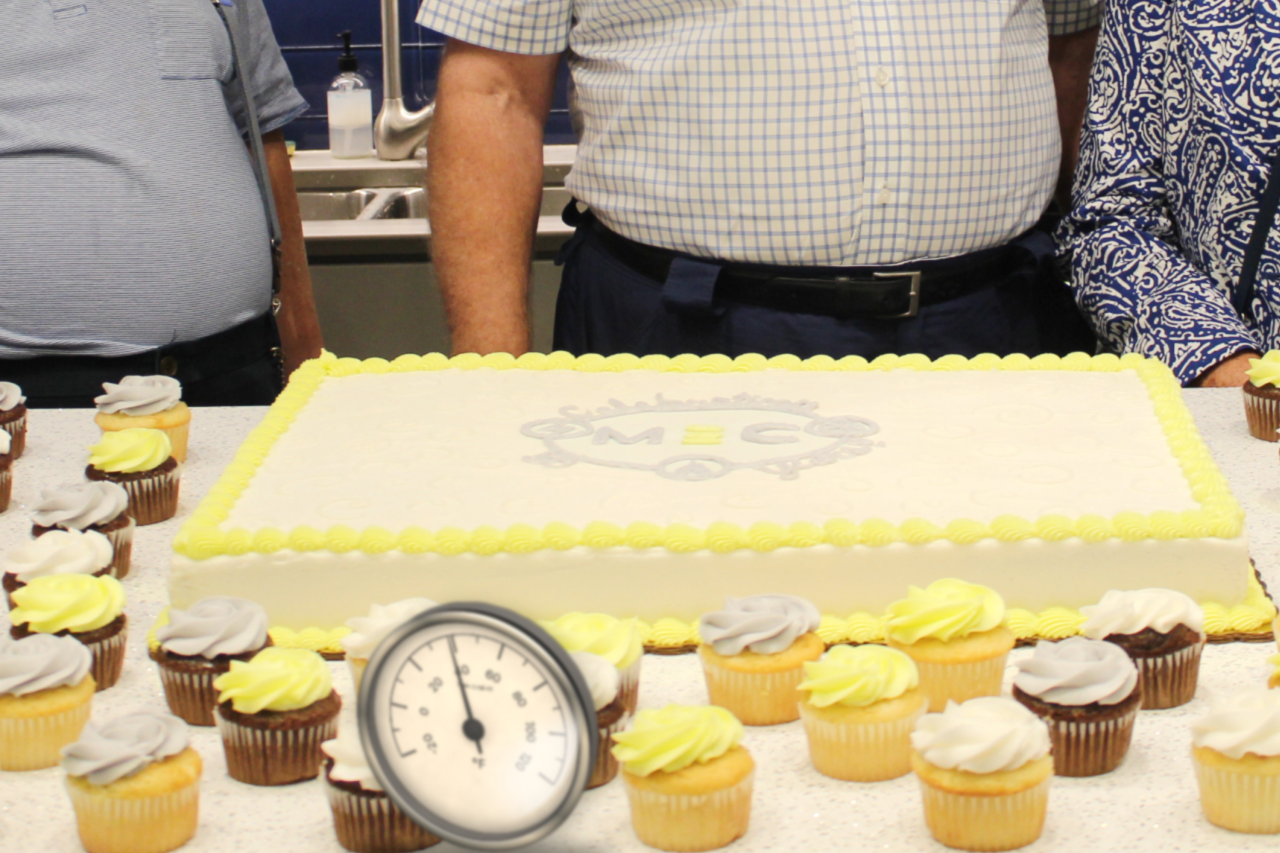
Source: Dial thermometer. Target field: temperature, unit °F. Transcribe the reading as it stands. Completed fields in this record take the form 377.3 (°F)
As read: 40 (°F)
